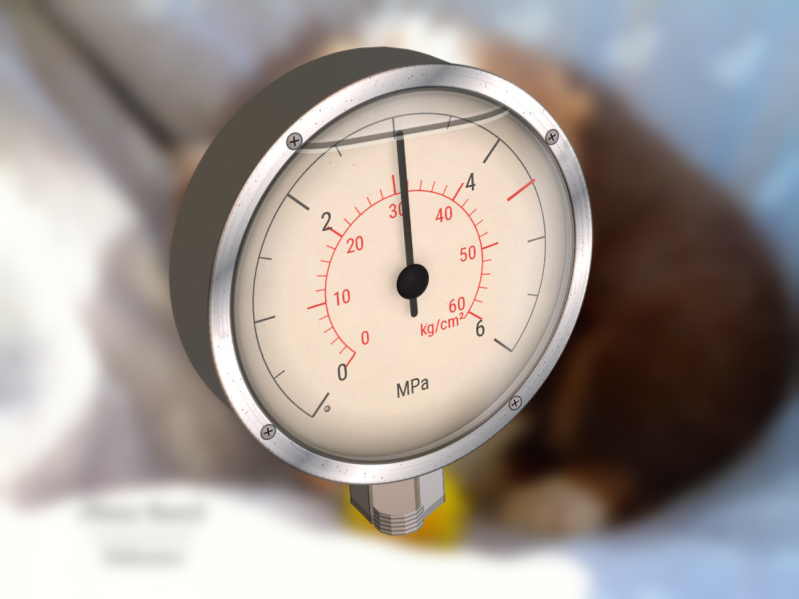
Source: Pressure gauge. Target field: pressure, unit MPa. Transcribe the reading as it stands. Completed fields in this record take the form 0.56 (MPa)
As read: 3 (MPa)
